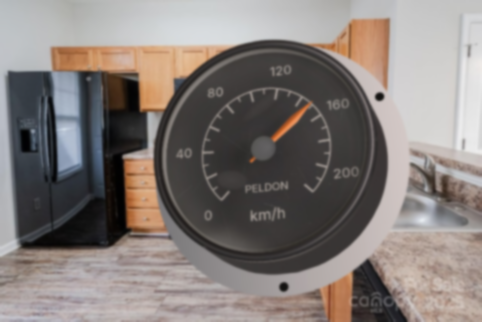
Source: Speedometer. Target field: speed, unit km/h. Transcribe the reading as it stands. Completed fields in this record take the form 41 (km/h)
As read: 150 (km/h)
